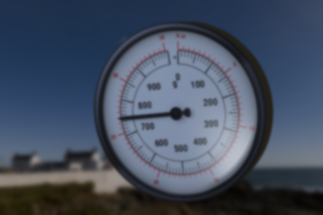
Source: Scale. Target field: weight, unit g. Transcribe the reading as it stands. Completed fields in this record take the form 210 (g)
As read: 750 (g)
